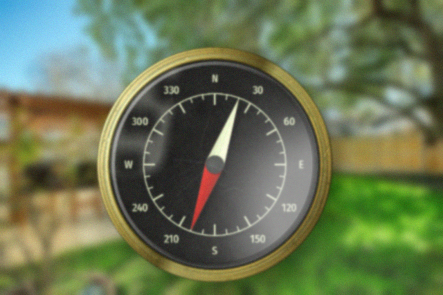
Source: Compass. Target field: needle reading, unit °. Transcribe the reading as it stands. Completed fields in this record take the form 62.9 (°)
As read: 200 (°)
